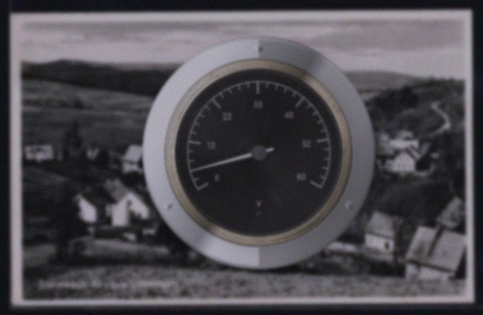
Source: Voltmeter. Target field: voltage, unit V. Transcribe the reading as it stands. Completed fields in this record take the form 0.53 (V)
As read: 4 (V)
